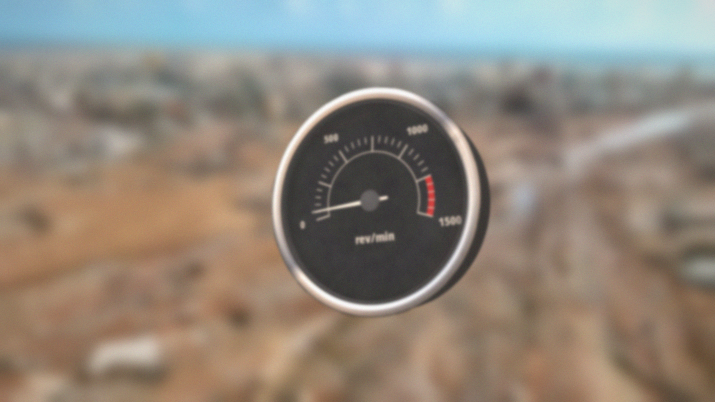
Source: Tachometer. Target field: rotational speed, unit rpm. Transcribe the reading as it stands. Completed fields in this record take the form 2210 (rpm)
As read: 50 (rpm)
